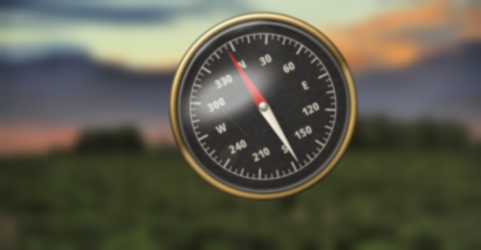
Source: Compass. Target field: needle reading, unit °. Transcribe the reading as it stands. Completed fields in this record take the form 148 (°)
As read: 355 (°)
